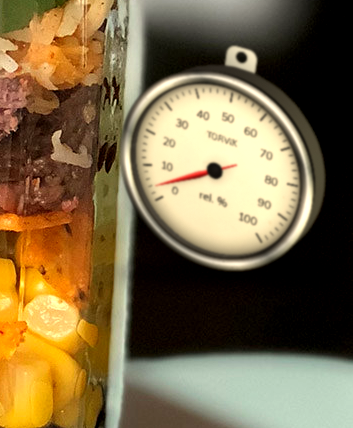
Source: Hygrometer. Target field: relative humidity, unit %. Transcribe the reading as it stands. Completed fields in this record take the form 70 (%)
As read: 4 (%)
